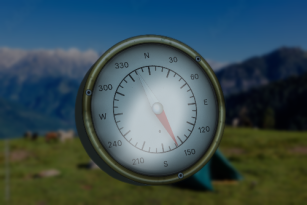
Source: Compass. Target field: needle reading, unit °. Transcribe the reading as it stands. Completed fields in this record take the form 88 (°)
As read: 160 (°)
